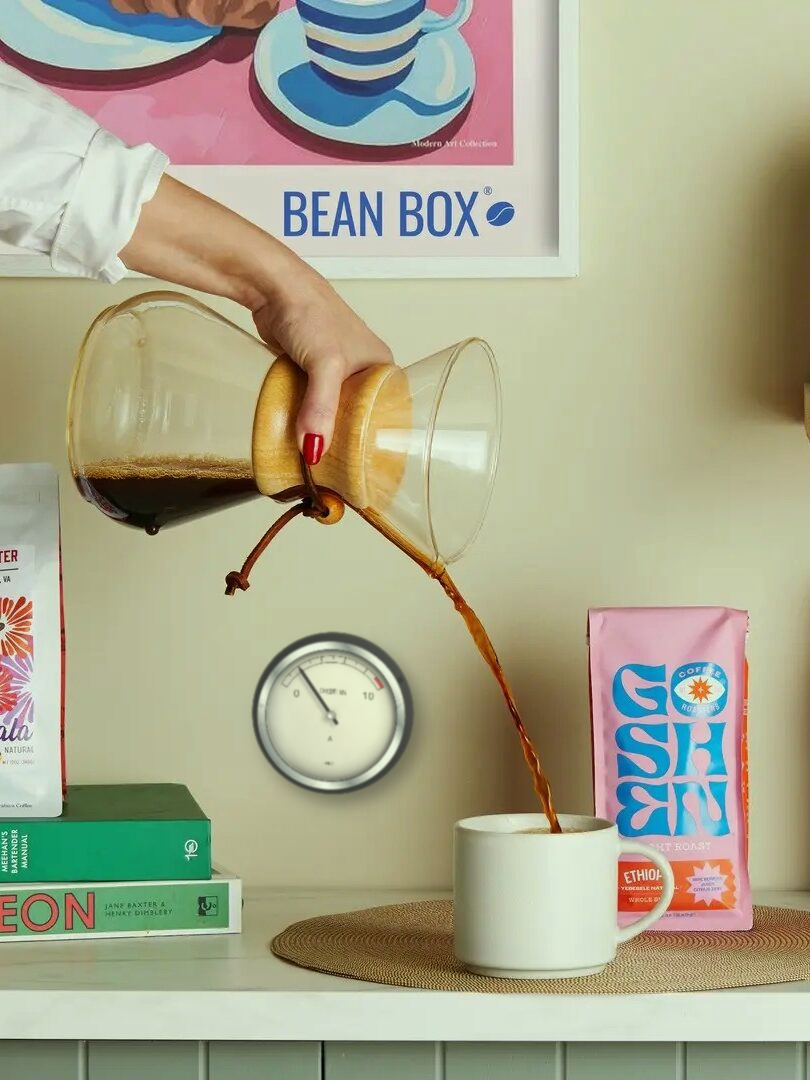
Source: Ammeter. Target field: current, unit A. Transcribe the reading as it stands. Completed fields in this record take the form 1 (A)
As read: 2 (A)
